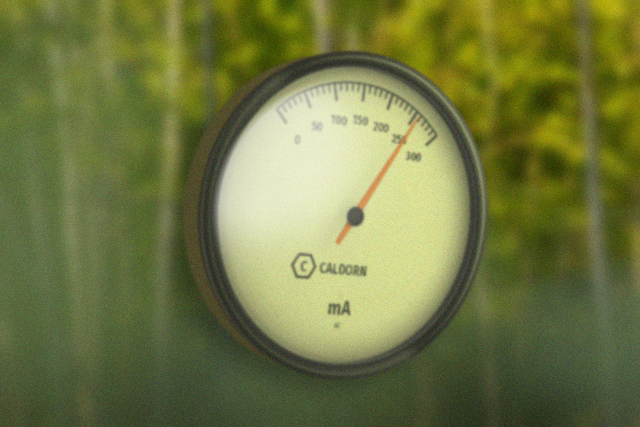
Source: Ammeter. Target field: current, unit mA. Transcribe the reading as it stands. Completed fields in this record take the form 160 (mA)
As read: 250 (mA)
